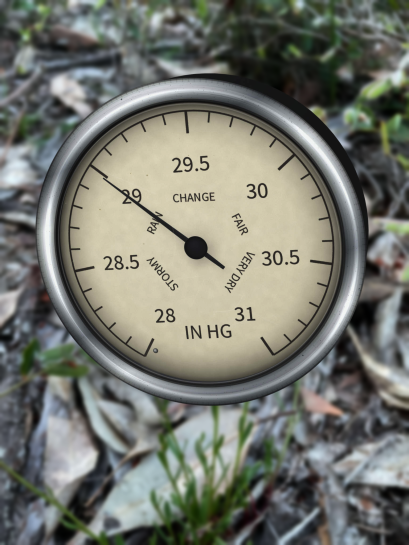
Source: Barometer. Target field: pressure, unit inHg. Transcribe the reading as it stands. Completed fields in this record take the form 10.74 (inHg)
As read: 29 (inHg)
